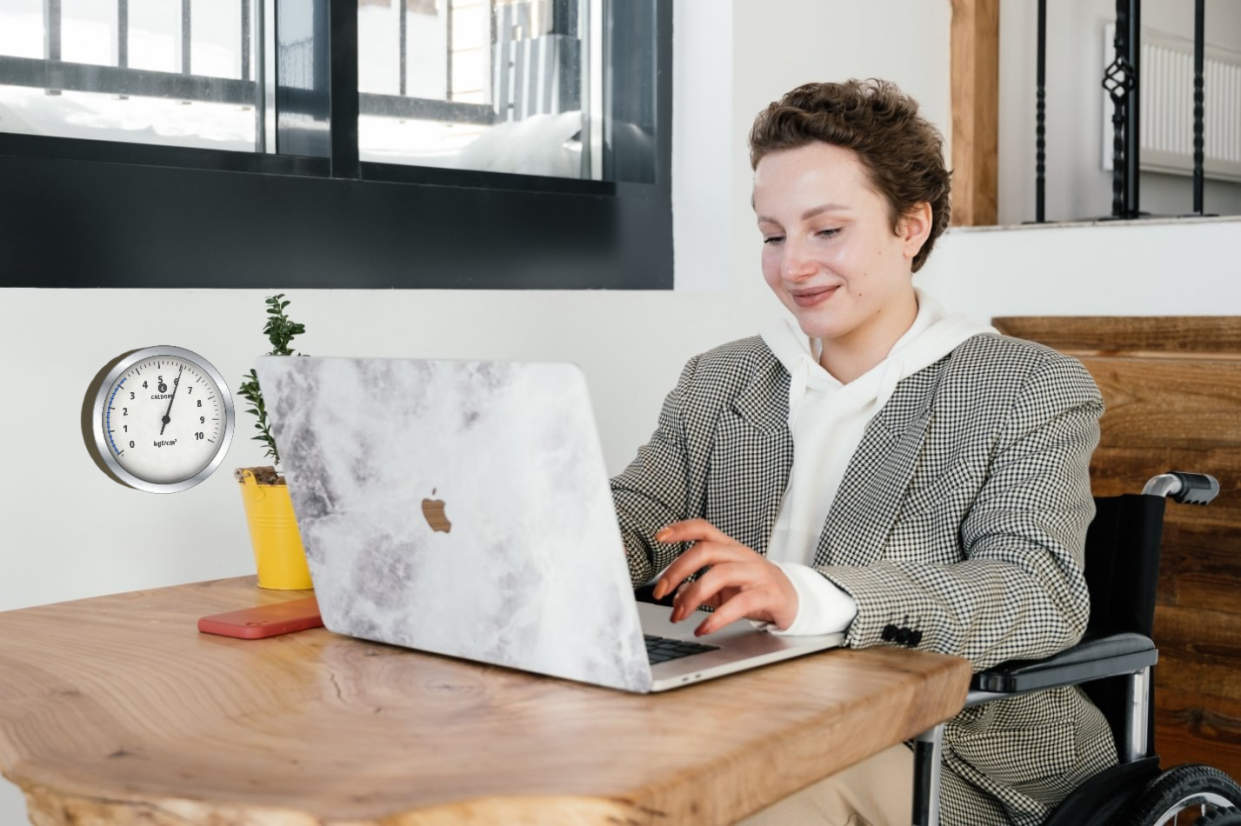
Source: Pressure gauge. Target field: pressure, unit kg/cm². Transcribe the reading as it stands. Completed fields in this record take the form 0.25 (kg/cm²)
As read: 6 (kg/cm²)
